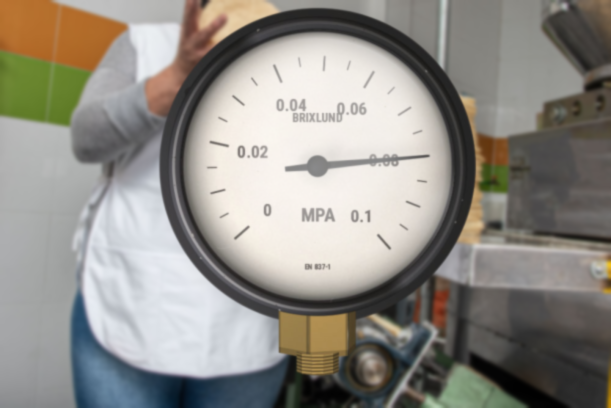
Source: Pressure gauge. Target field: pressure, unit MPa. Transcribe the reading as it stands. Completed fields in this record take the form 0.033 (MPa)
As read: 0.08 (MPa)
